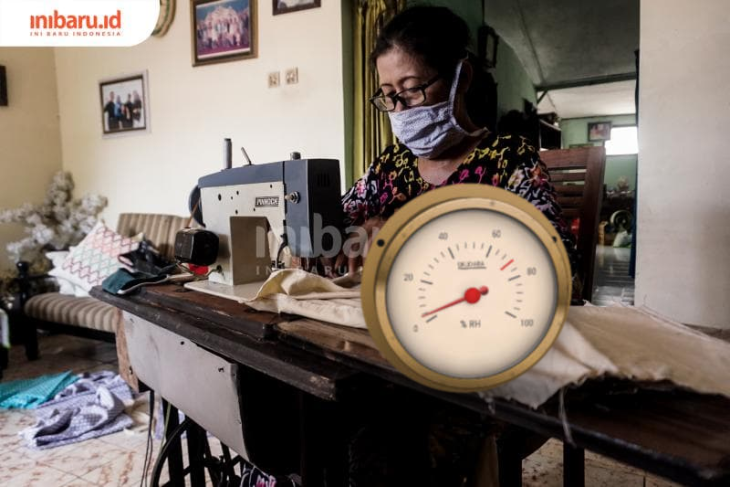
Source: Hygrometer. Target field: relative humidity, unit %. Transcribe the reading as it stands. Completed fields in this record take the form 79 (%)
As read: 4 (%)
